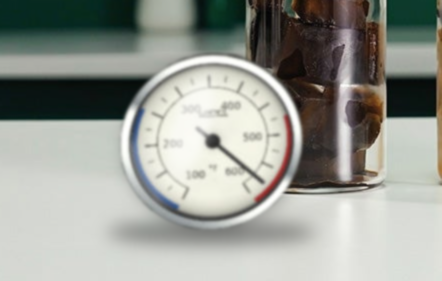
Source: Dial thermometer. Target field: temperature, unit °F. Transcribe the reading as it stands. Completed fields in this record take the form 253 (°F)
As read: 575 (°F)
